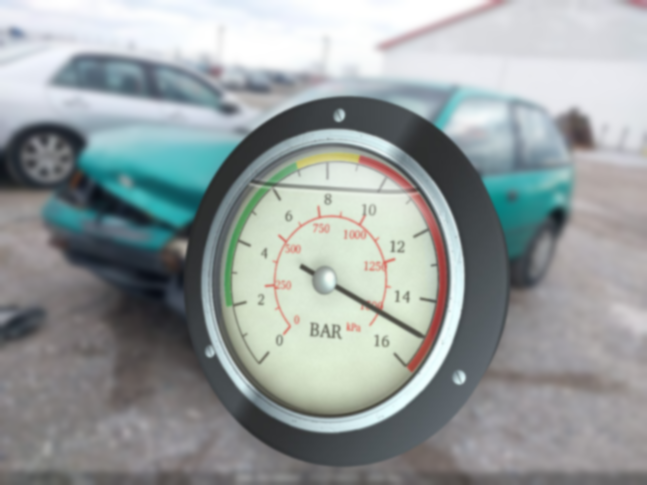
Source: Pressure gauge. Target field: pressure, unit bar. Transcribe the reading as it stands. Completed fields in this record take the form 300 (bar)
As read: 15 (bar)
